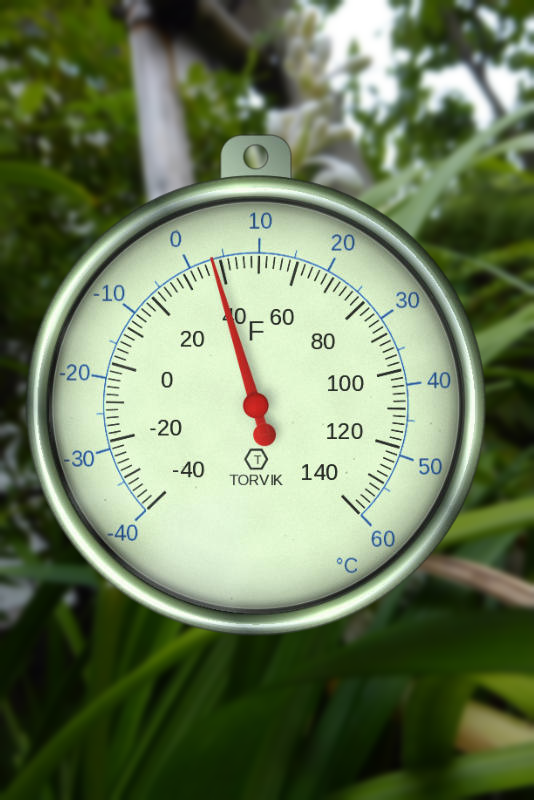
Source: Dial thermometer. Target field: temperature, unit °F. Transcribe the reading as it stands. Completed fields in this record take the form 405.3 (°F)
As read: 38 (°F)
